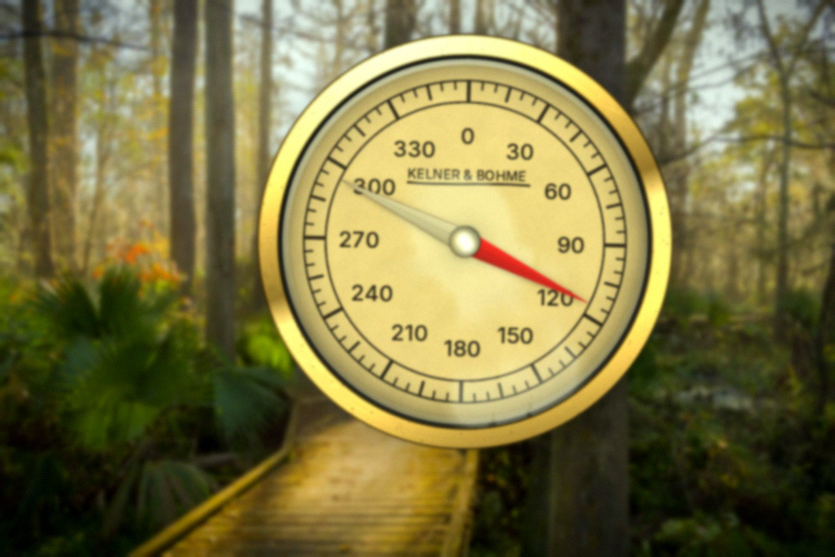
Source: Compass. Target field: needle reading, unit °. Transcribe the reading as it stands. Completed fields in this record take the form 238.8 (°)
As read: 115 (°)
